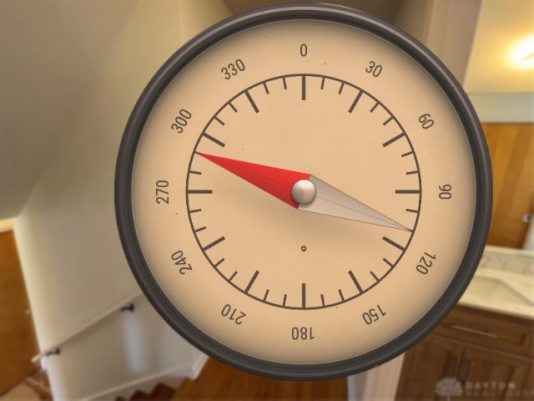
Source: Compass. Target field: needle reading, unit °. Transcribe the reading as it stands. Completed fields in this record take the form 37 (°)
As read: 290 (°)
